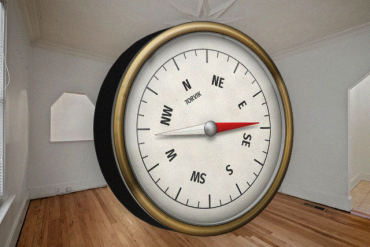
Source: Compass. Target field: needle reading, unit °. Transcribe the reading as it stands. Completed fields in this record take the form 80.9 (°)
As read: 115 (°)
